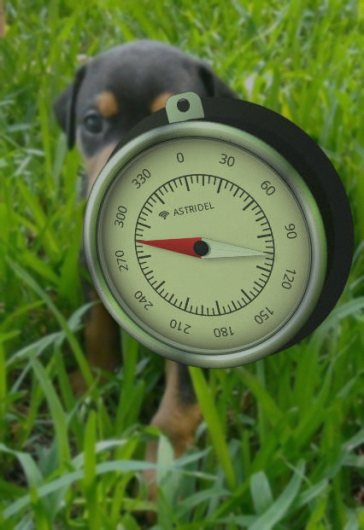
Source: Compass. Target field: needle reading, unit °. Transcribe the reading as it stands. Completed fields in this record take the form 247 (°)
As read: 285 (°)
